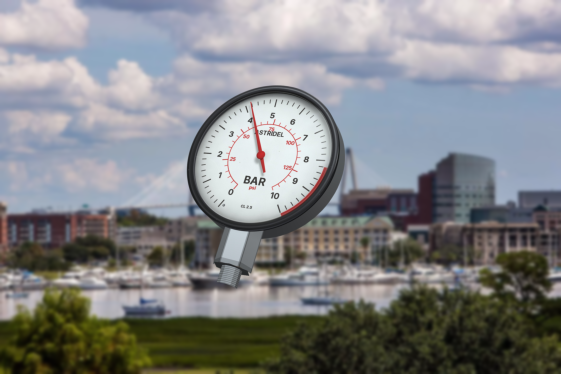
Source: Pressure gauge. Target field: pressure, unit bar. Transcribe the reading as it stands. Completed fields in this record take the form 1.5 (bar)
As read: 4.2 (bar)
